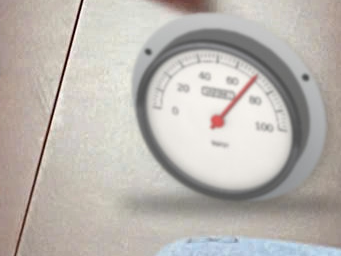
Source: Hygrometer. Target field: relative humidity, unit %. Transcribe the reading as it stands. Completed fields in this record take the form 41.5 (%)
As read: 70 (%)
